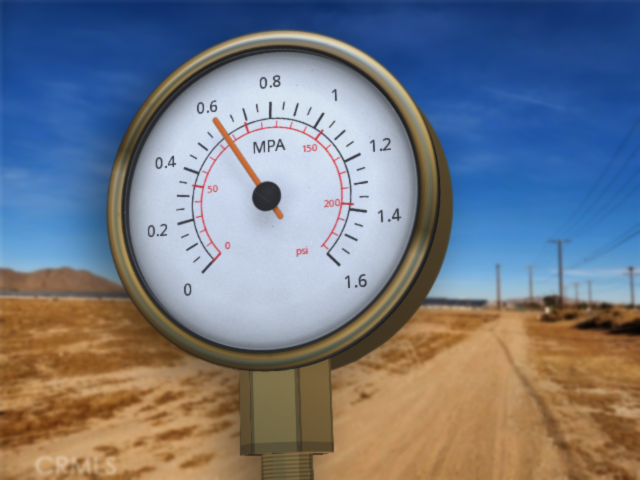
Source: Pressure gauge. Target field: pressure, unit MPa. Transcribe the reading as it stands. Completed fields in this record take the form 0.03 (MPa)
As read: 0.6 (MPa)
